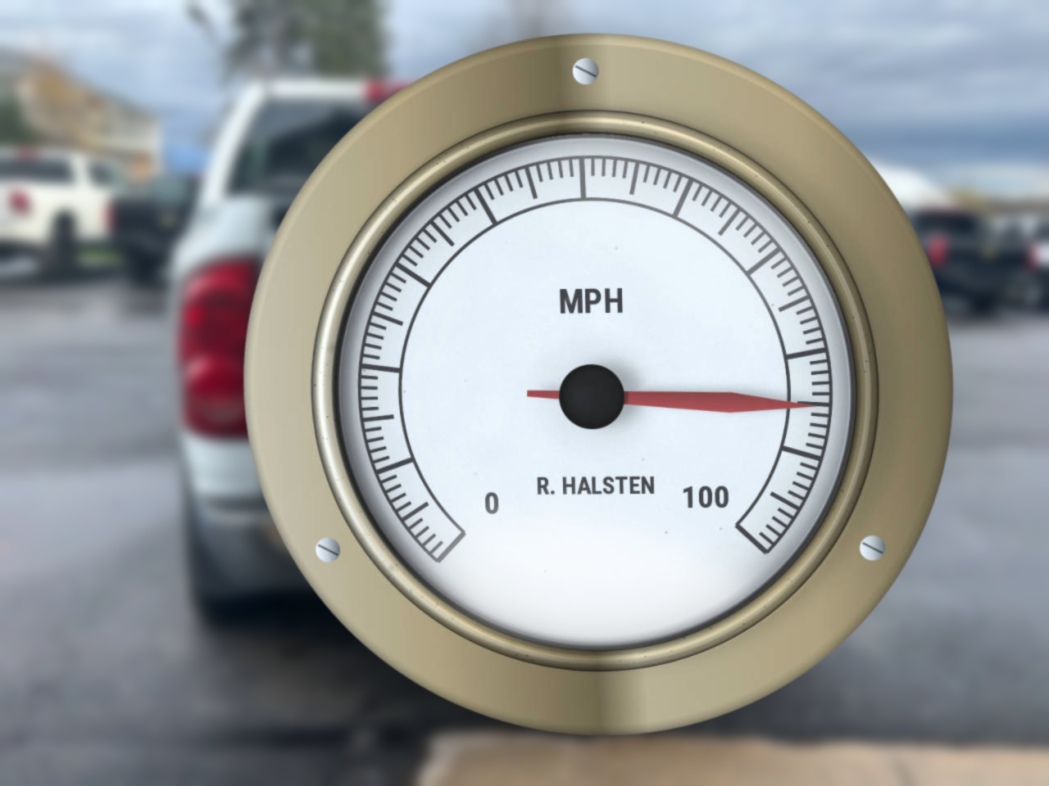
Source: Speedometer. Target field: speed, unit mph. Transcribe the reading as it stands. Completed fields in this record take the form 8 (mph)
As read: 85 (mph)
